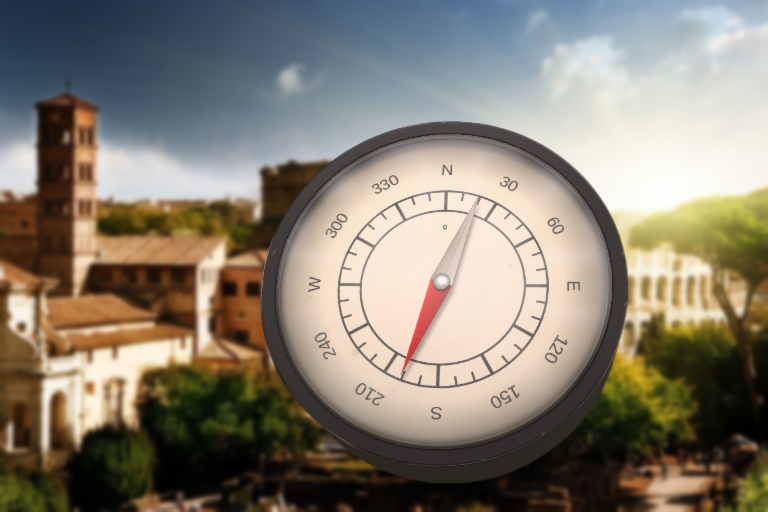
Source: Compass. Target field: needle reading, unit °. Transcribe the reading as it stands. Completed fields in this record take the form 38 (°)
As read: 200 (°)
